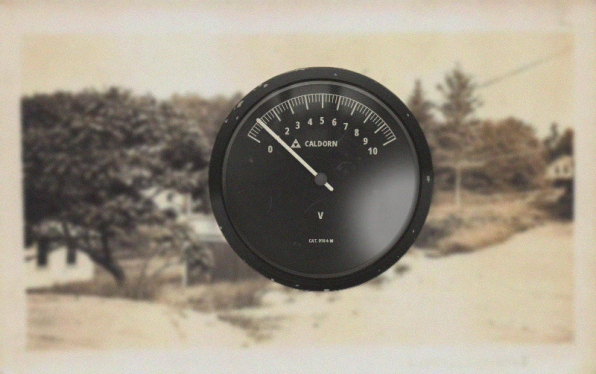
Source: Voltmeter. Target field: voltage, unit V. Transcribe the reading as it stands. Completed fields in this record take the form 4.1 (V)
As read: 1 (V)
